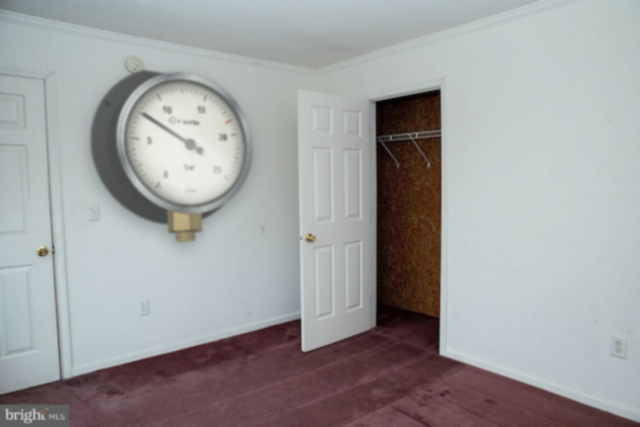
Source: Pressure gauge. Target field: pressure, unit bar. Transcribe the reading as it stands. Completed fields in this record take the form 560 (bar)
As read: 7.5 (bar)
